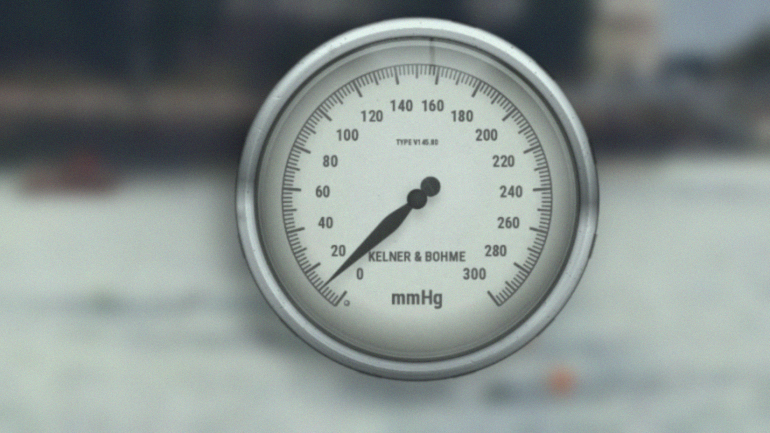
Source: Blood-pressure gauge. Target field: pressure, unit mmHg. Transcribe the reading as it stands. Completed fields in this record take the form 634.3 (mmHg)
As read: 10 (mmHg)
